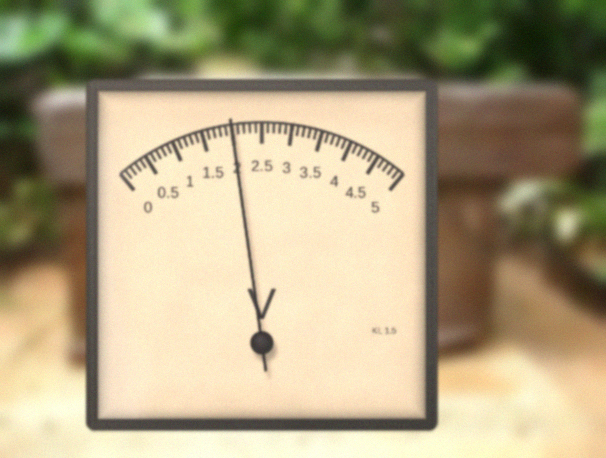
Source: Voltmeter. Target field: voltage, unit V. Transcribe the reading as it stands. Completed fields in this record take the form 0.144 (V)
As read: 2 (V)
